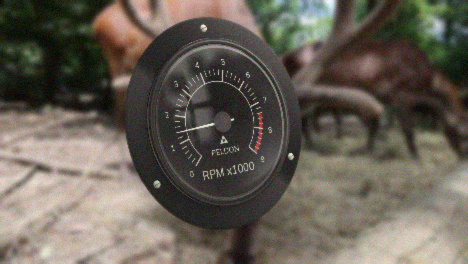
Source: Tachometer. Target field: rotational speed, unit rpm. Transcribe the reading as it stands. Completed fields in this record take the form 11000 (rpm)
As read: 1400 (rpm)
